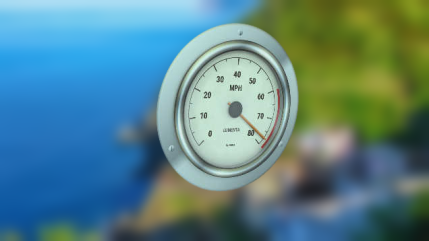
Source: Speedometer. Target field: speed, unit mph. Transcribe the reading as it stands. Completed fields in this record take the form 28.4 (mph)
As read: 77.5 (mph)
